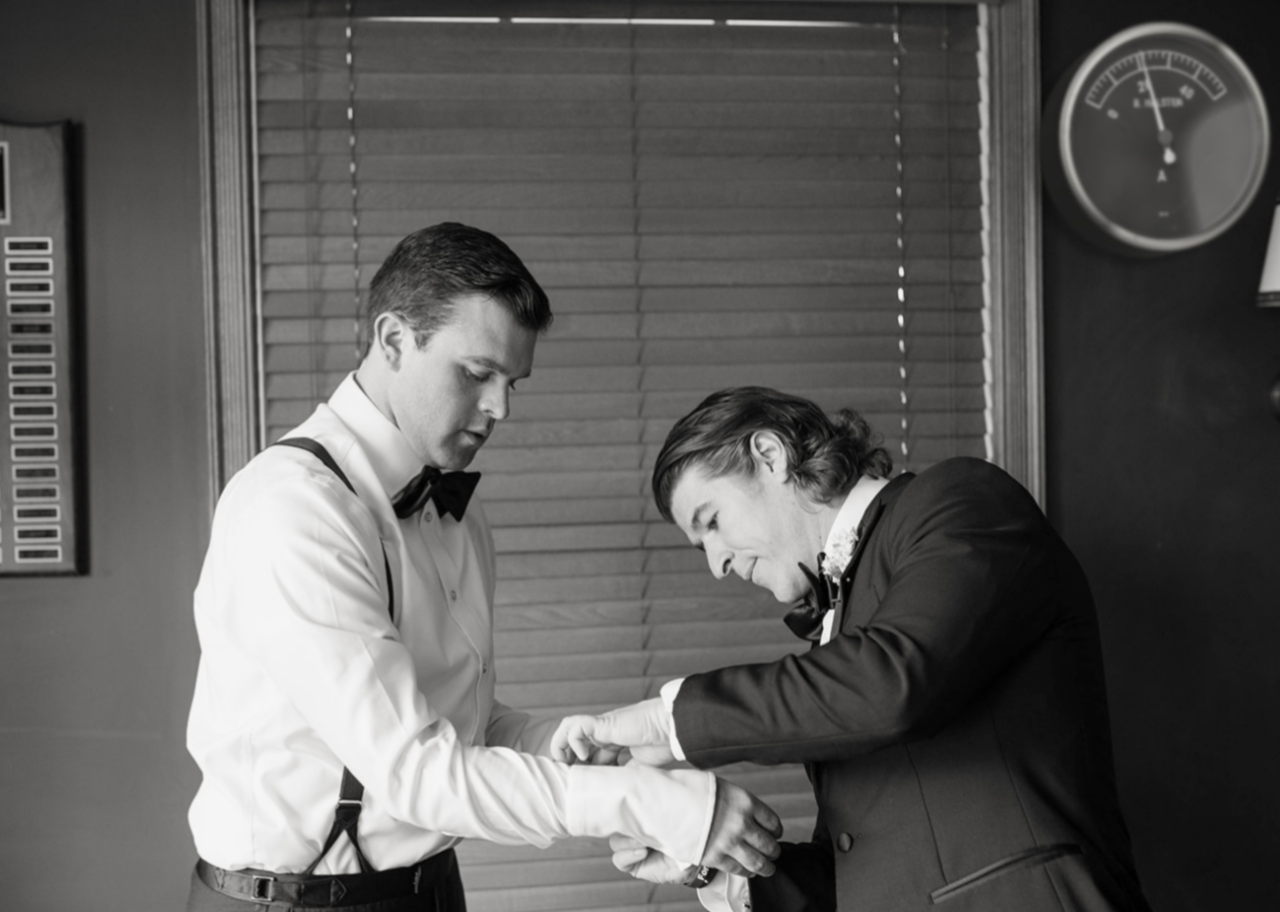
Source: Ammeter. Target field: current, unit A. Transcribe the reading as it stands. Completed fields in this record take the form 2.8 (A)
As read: 20 (A)
